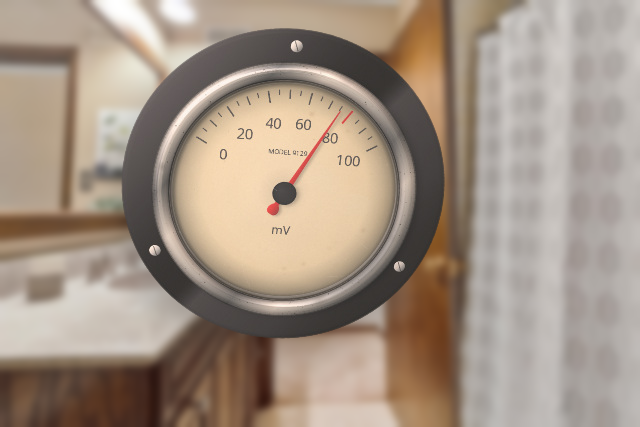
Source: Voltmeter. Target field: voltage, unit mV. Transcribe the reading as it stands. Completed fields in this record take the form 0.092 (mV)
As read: 75 (mV)
